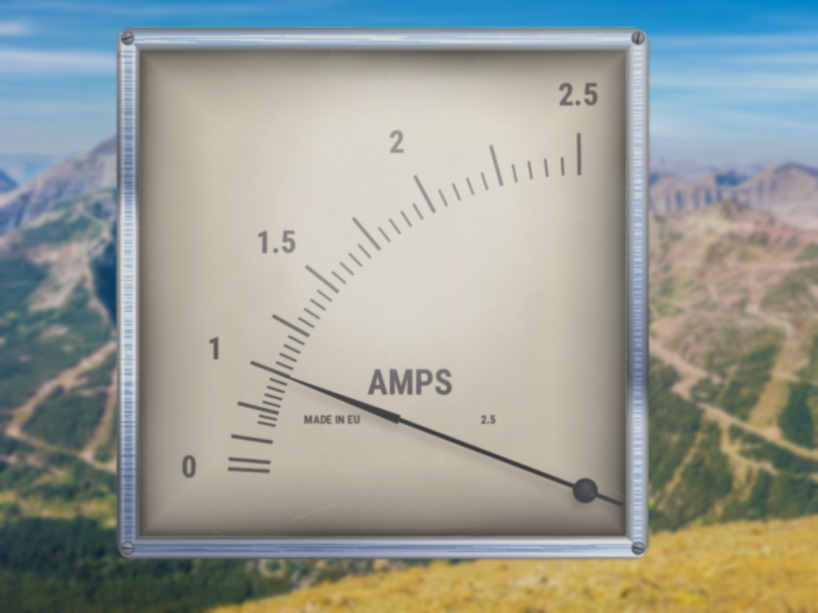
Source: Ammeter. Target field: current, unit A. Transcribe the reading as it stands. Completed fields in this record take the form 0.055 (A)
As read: 1 (A)
